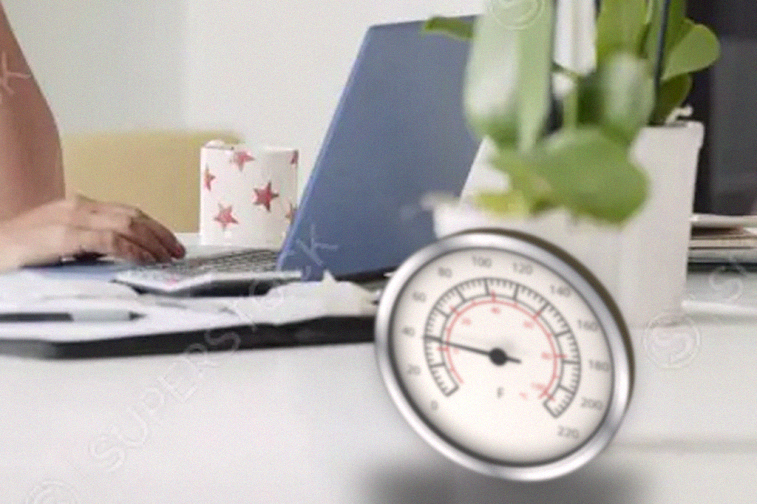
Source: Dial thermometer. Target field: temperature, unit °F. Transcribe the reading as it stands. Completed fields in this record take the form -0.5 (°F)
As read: 40 (°F)
